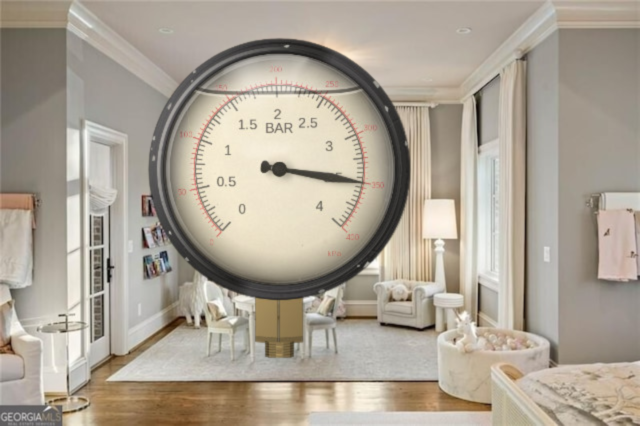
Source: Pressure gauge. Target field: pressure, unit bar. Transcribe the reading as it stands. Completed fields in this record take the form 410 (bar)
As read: 3.5 (bar)
